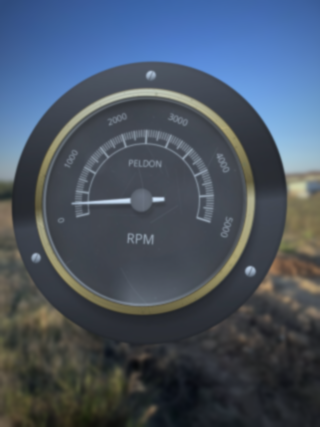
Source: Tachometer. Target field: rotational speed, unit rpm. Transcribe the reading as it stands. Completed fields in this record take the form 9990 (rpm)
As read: 250 (rpm)
